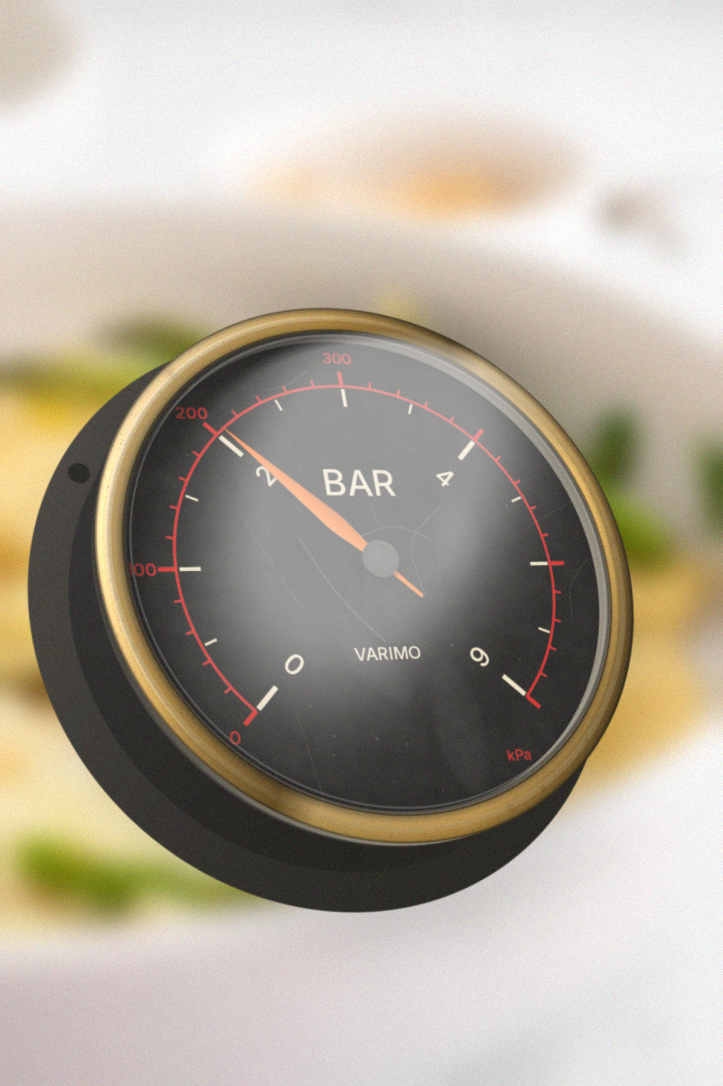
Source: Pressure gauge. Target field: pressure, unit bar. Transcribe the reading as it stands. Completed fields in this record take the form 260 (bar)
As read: 2 (bar)
